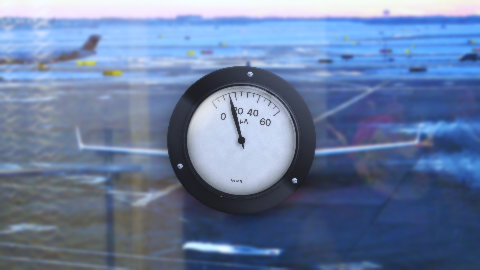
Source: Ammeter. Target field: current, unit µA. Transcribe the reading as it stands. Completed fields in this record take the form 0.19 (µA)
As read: 15 (µA)
